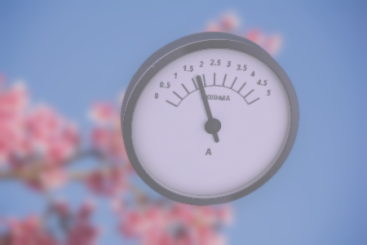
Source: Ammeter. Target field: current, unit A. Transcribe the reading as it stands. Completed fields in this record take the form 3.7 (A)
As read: 1.75 (A)
